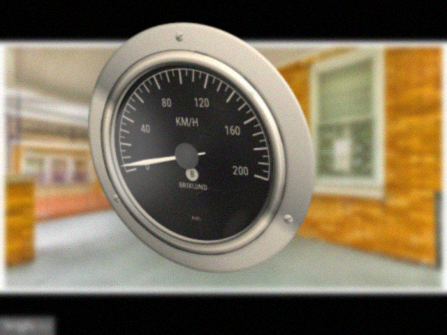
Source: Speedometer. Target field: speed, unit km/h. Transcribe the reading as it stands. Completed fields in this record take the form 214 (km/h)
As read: 5 (km/h)
